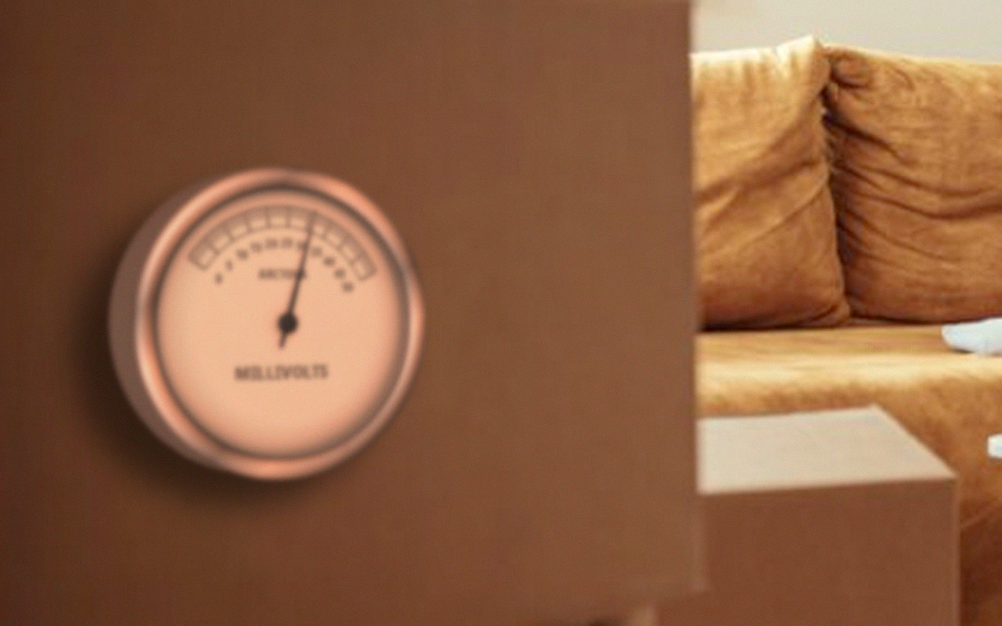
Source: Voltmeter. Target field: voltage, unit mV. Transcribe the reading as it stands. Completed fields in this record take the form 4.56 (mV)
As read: 30 (mV)
